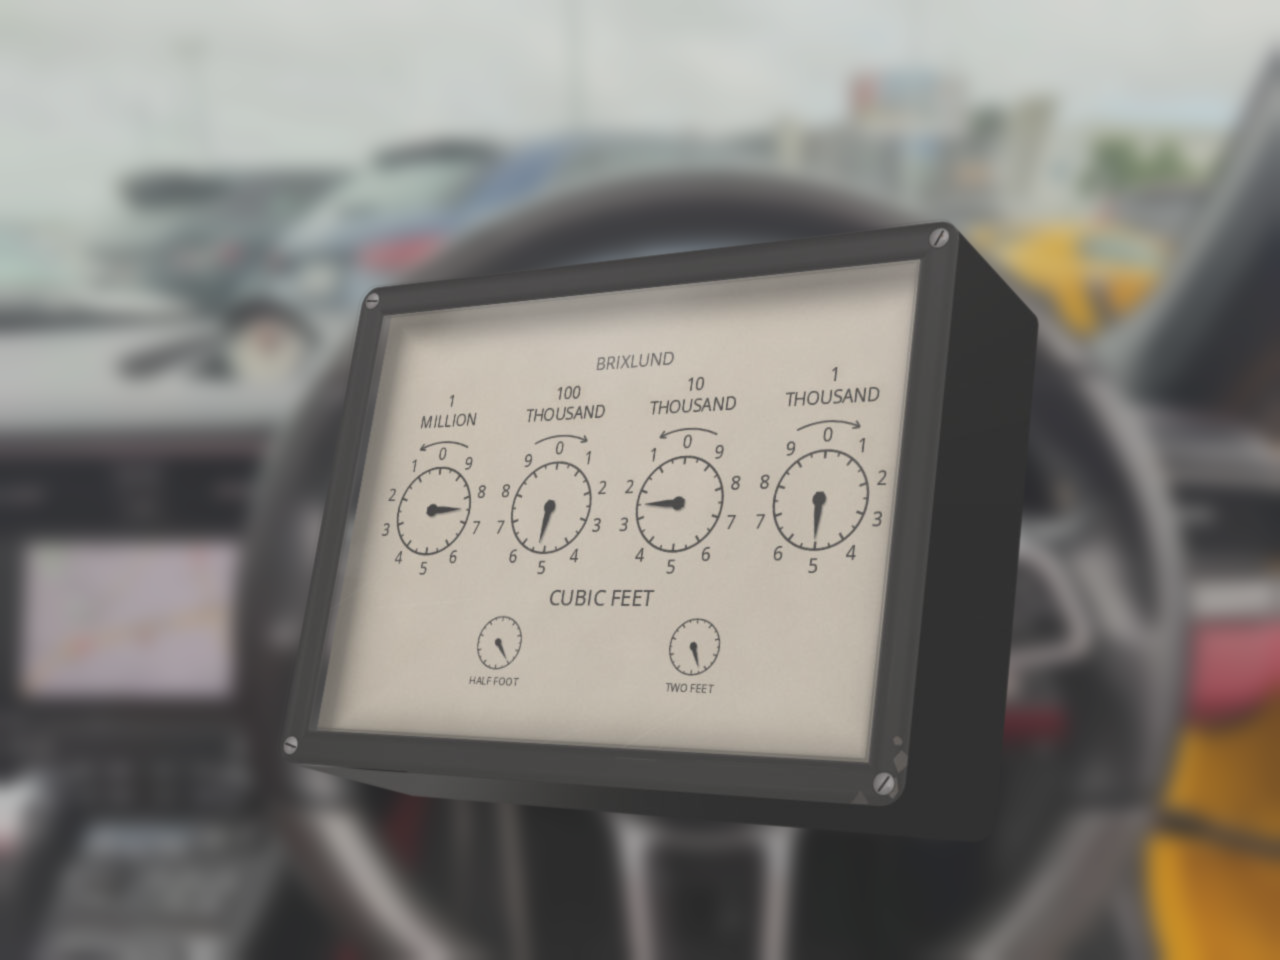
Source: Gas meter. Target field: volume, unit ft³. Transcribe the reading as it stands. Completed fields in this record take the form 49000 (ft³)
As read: 752500 (ft³)
